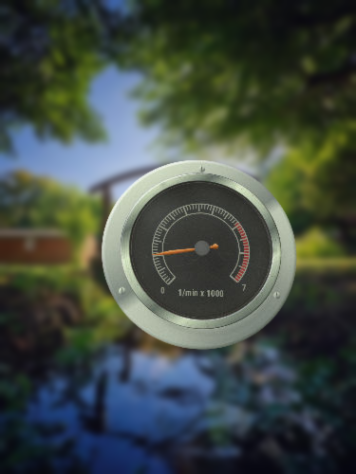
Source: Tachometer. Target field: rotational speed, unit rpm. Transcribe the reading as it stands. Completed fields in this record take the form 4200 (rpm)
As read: 1000 (rpm)
